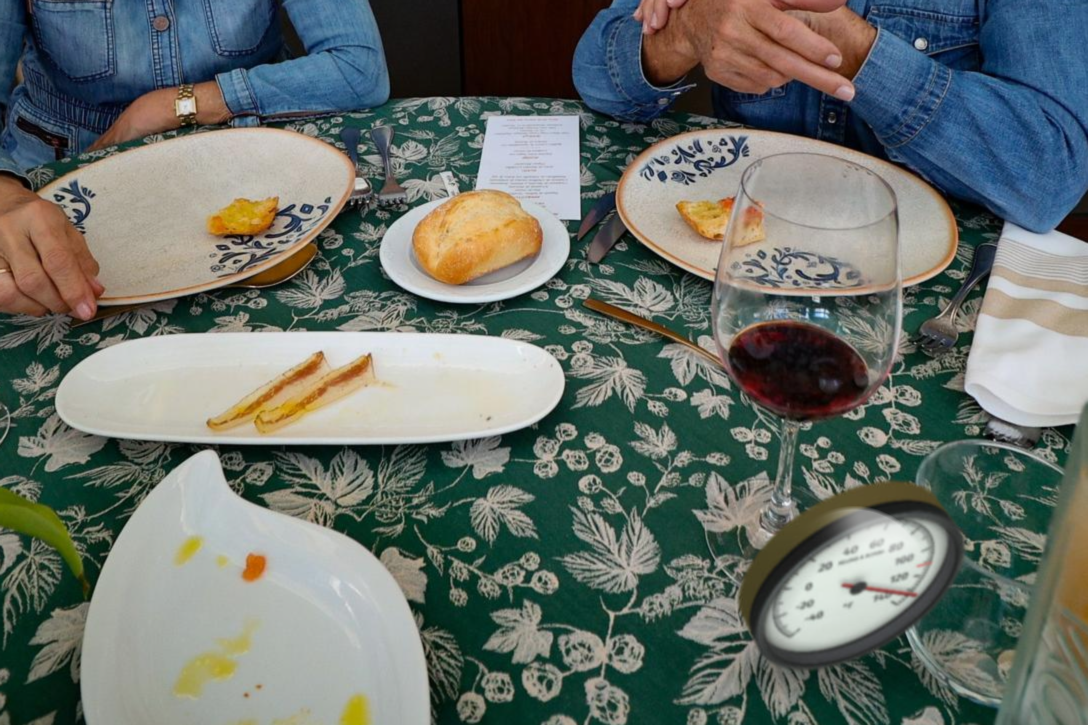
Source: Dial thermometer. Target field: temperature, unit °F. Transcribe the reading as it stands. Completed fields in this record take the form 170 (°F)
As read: 130 (°F)
